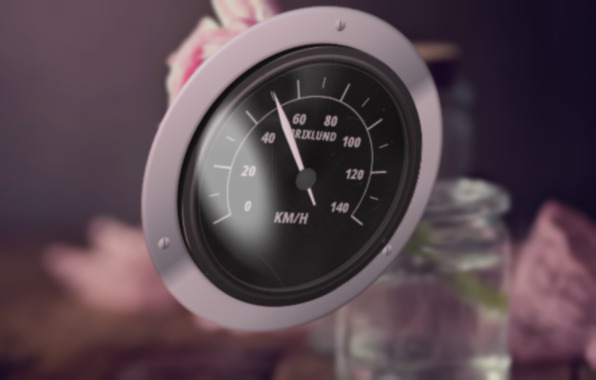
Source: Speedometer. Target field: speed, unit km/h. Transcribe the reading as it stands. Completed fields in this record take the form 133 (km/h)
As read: 50 (km/h)
